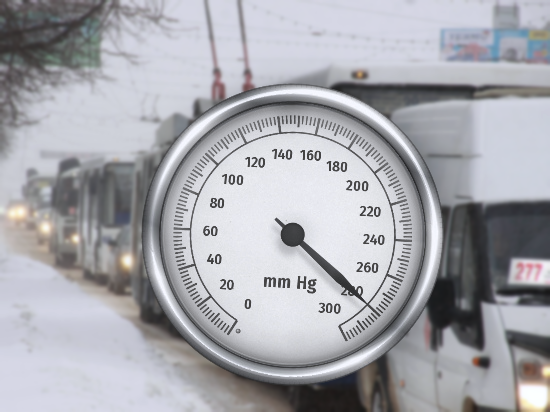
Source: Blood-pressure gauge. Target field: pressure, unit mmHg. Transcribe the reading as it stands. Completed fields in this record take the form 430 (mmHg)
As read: 280 (mmHg)
